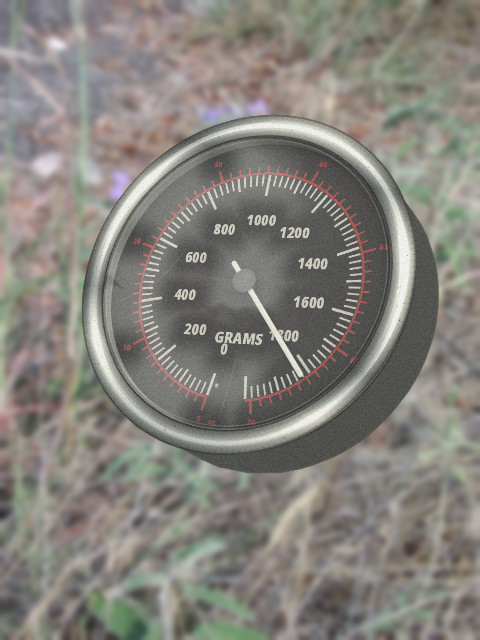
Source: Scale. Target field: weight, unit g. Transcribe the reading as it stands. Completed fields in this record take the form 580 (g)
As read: 1820 (g)
